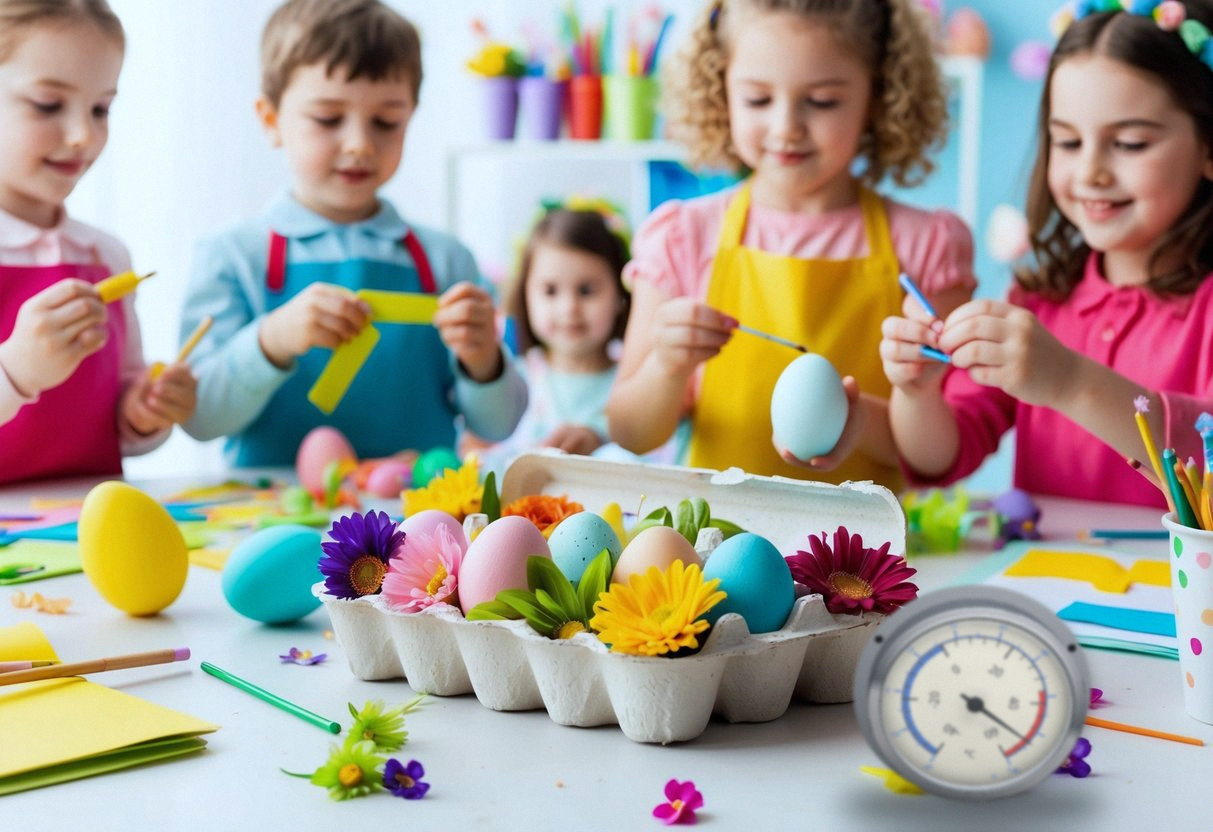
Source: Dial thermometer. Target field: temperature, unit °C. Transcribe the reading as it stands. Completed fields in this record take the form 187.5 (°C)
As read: 52 (°C)
